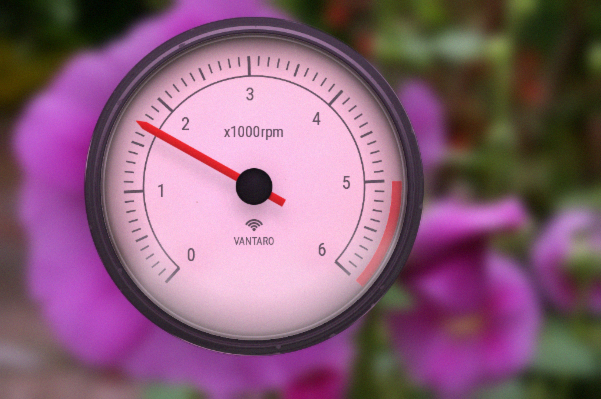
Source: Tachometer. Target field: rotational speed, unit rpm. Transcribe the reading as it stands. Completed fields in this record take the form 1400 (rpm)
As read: 1700 (rpm)
